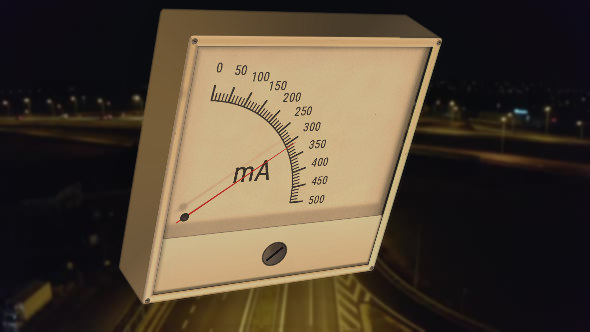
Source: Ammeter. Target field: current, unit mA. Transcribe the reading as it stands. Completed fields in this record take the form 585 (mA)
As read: 300 (mA)
